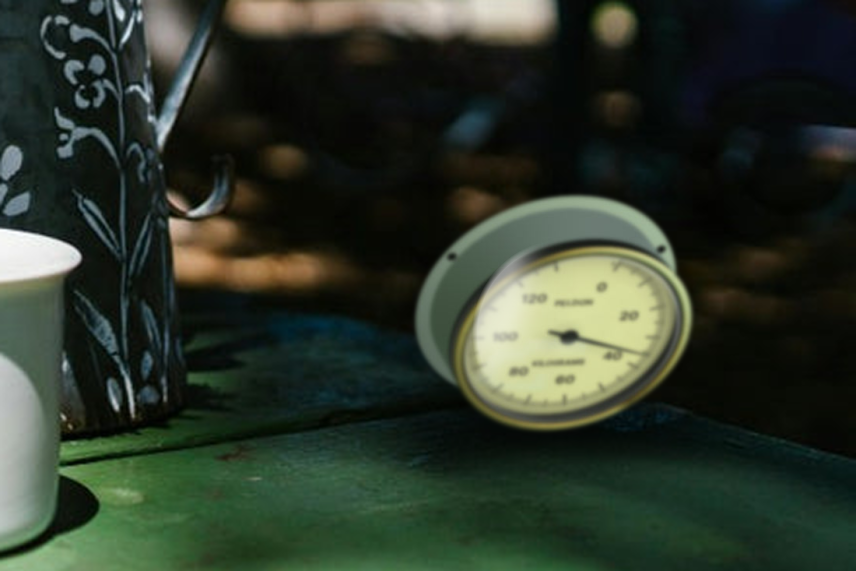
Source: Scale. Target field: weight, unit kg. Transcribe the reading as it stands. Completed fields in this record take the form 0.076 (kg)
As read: 35 (kg)
